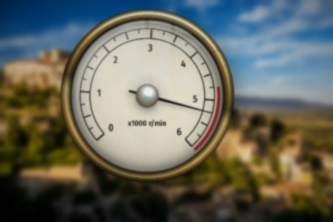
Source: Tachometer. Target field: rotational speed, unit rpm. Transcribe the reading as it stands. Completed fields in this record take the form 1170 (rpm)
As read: 5250 (rpm)
